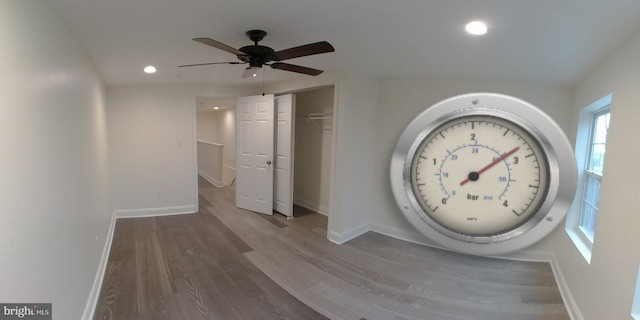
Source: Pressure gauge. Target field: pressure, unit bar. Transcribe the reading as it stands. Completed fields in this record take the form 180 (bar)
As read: 2.8 (bar)
